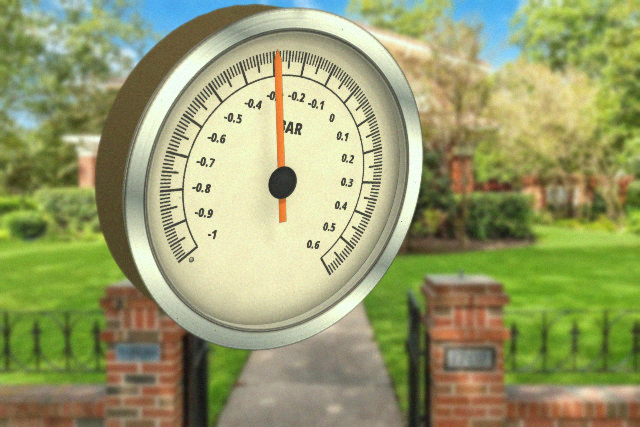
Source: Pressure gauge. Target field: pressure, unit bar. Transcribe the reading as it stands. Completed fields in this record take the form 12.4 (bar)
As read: -0.3 (bar)
